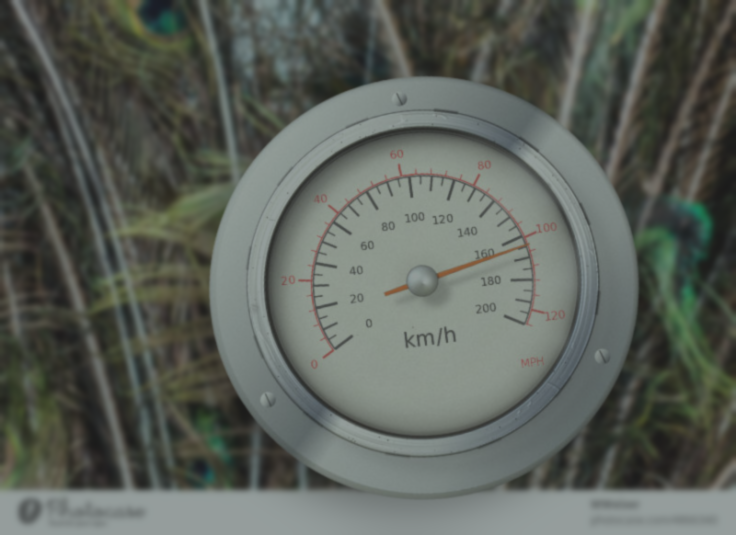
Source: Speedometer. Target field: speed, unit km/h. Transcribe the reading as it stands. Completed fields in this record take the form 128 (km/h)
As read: 165 (km/h)
